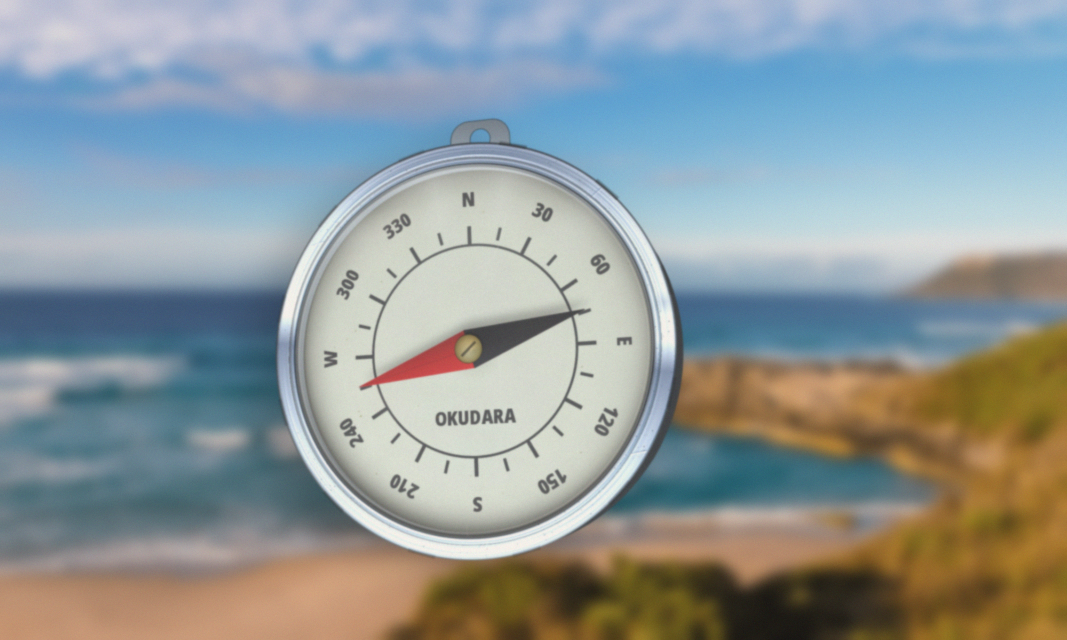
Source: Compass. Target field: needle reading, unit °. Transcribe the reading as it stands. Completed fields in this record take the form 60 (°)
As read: 255 (°)
